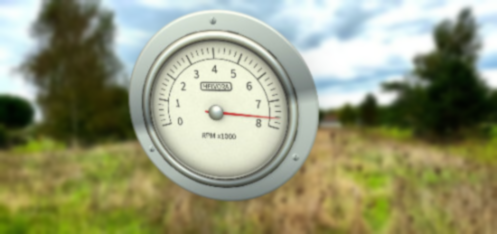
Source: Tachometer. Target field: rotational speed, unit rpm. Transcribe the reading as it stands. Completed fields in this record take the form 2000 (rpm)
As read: 7600 (rpm)
